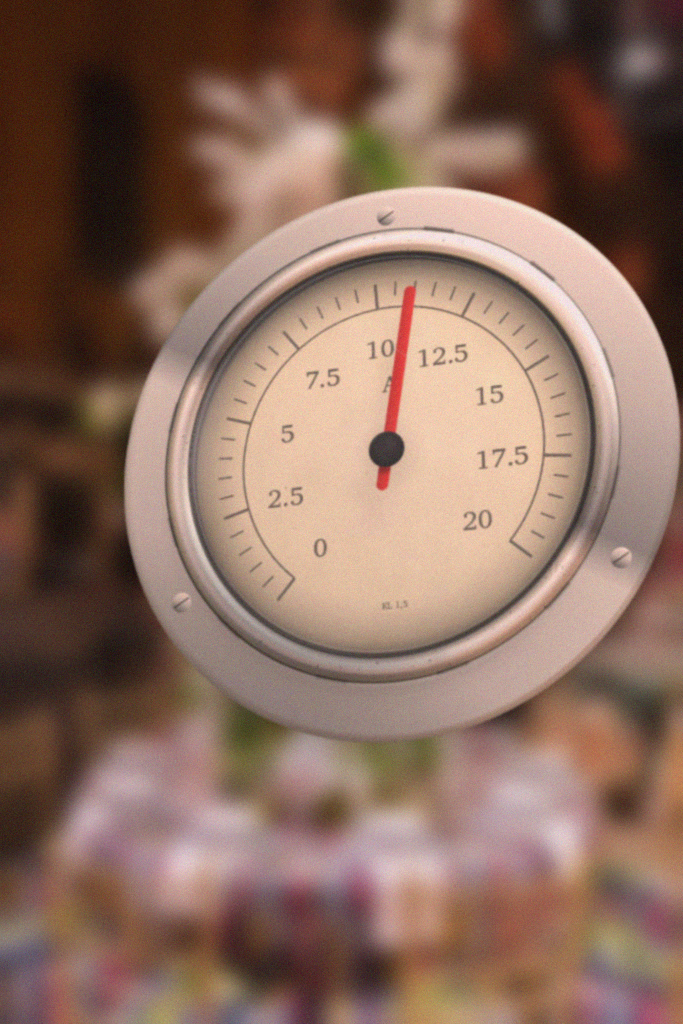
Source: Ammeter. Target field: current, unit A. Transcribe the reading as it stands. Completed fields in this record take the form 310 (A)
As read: 11 (A)
